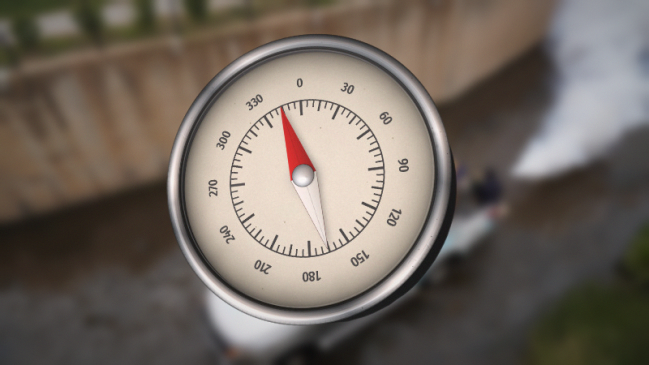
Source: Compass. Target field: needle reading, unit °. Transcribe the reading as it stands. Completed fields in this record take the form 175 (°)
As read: 345 (°)
